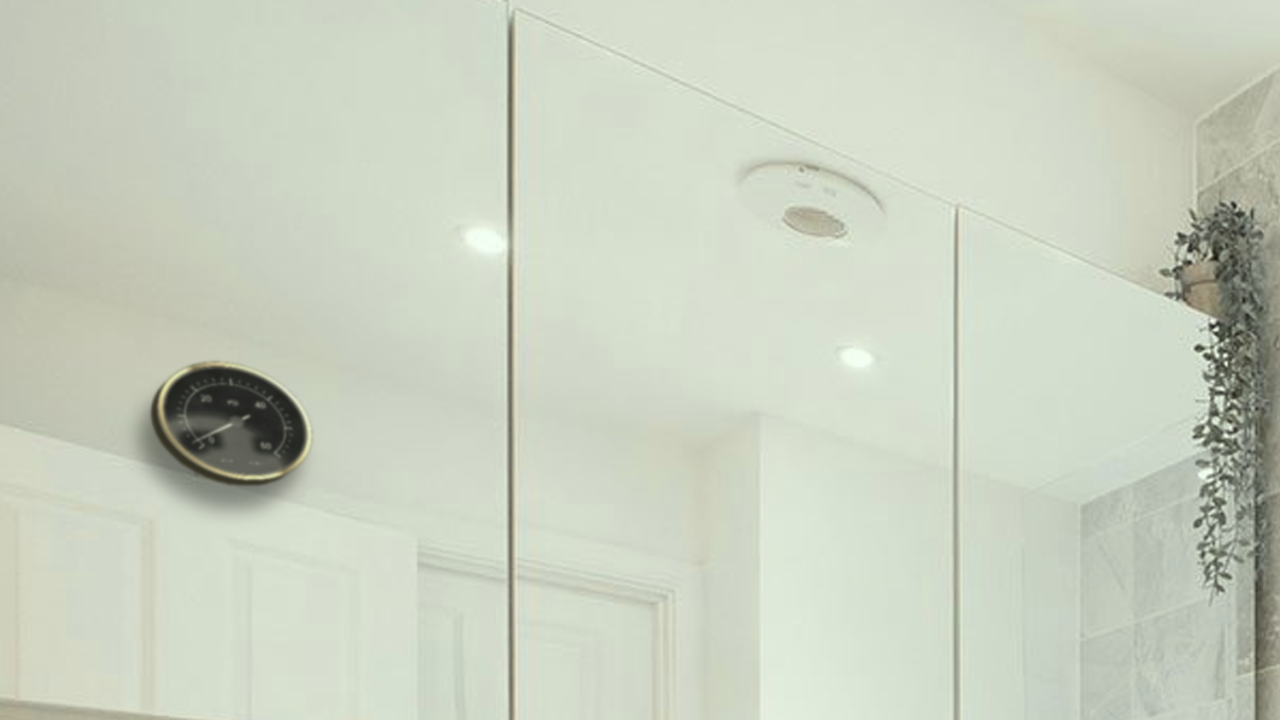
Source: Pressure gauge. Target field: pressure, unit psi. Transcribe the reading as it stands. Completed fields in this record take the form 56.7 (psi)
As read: 2 (psi)
